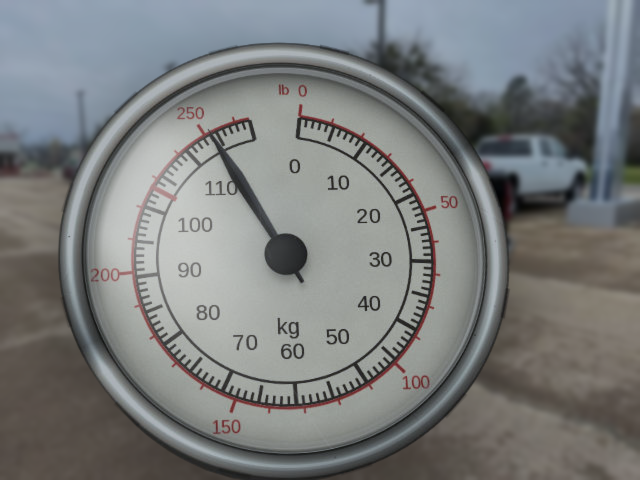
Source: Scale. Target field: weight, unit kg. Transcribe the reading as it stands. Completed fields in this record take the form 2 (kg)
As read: 114 (kg)
